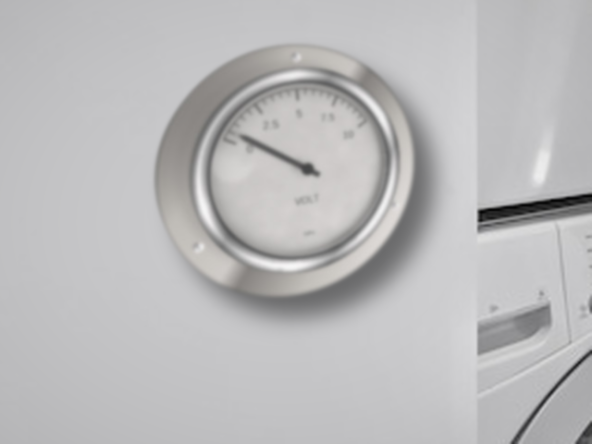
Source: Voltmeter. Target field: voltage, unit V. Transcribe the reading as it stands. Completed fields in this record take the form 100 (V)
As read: 0.5 (V)
